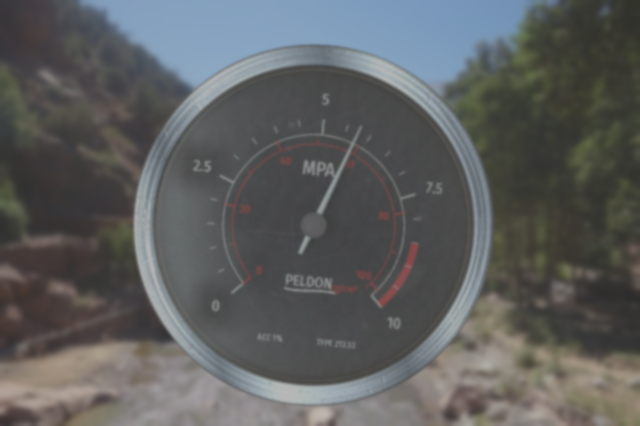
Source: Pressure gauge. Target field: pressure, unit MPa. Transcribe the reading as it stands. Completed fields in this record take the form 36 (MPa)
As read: 5.75 (MPa)
